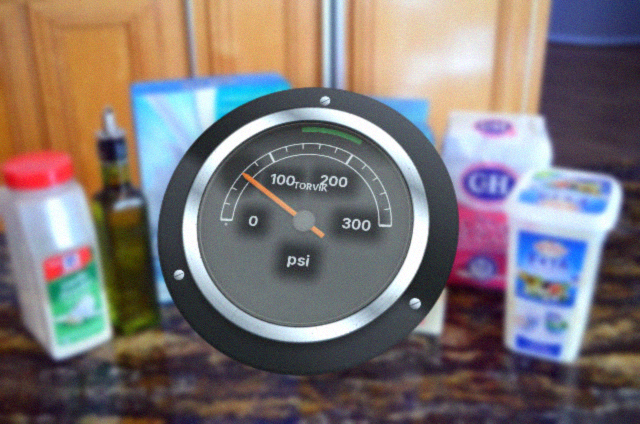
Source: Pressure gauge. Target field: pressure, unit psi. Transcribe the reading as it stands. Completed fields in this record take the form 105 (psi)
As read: 60 (psi)
